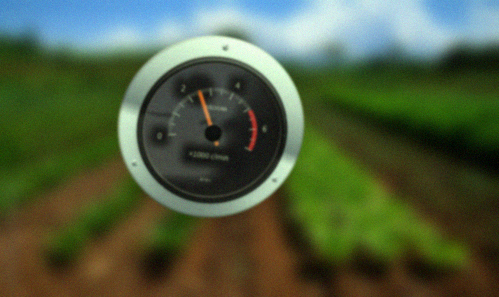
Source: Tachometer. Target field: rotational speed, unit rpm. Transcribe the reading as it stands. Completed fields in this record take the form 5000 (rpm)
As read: 2500 (rpm)
